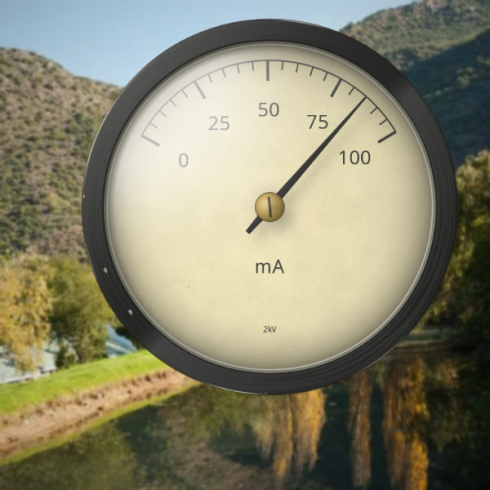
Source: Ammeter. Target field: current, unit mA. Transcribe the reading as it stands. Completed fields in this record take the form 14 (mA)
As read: 85 (mA)
